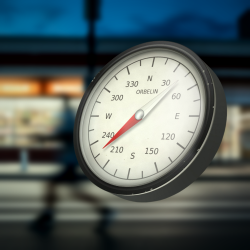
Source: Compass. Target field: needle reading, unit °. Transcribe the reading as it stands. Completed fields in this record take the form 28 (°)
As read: 225 (°)
